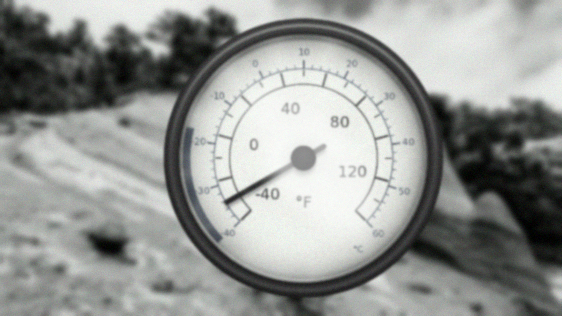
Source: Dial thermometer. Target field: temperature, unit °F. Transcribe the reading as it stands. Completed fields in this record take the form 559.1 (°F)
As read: -30 (°F)
